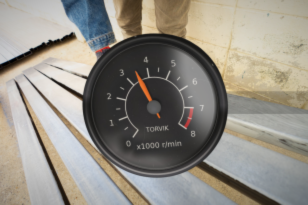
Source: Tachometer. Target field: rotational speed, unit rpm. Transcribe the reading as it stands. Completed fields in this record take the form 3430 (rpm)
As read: 3500 (rpm)
